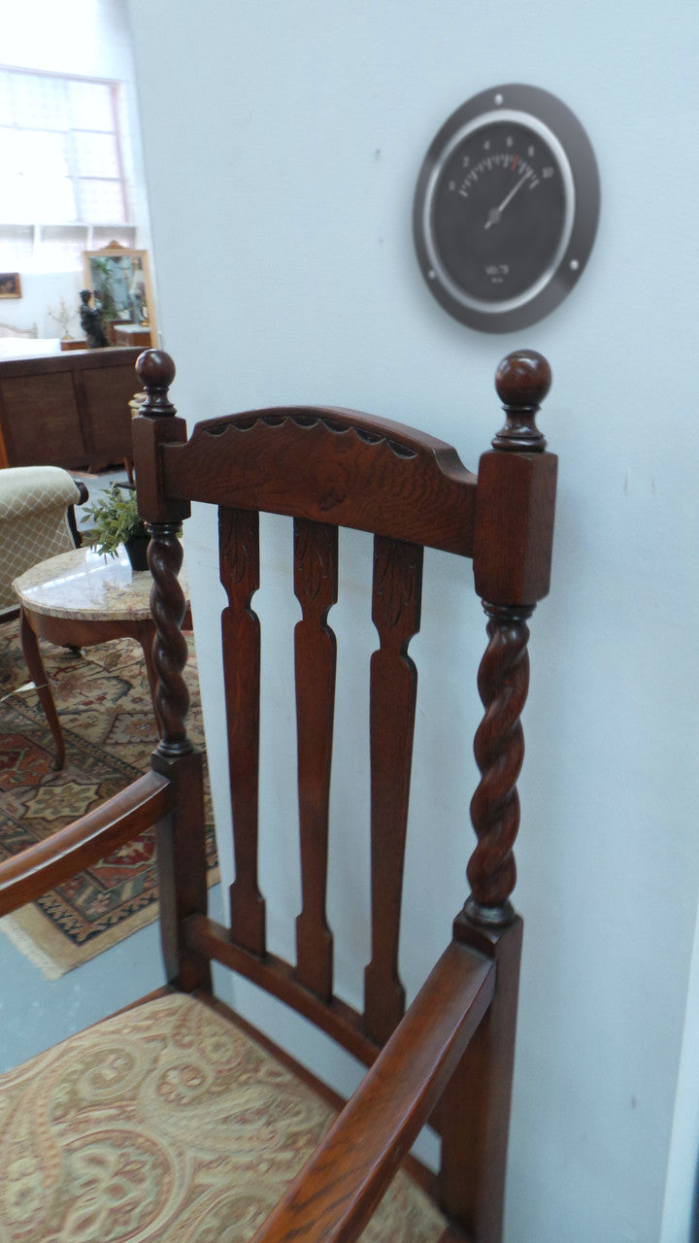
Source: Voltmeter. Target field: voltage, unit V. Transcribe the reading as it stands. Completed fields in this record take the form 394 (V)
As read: 9 (V)
